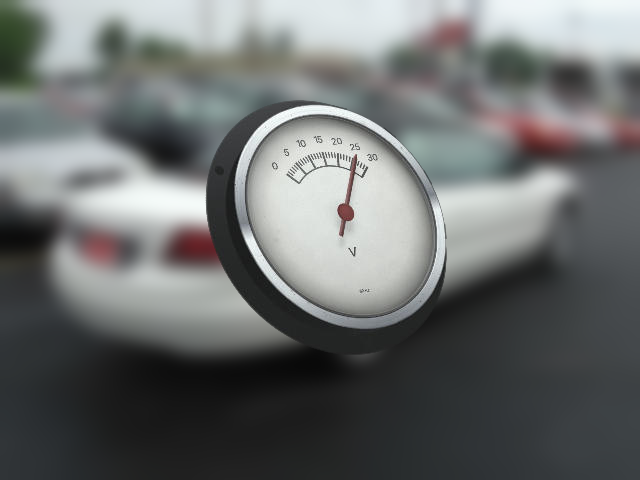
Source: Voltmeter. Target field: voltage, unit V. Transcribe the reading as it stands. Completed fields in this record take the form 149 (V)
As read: 25 (V)
